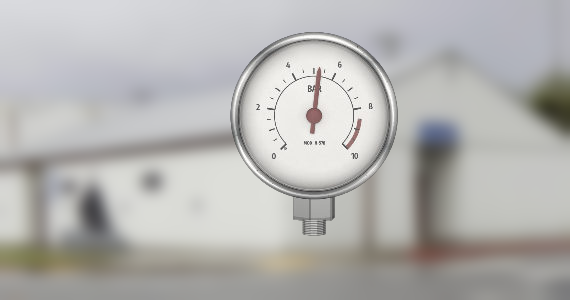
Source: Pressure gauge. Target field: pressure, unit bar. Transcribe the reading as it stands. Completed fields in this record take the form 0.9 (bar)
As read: 5.25 (bar)
